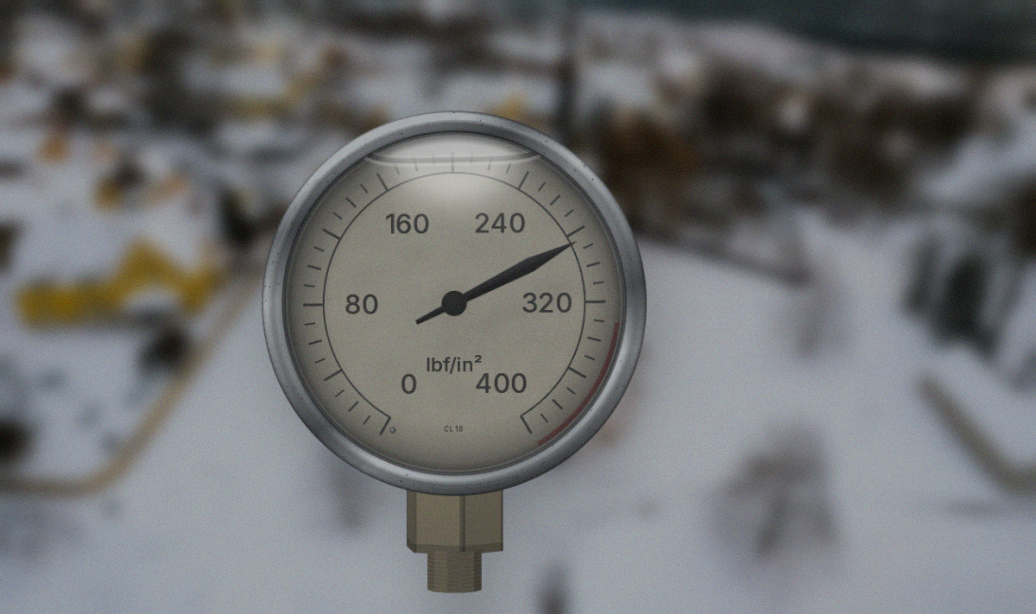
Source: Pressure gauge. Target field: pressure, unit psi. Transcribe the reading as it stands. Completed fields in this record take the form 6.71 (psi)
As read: 285 (psi)
